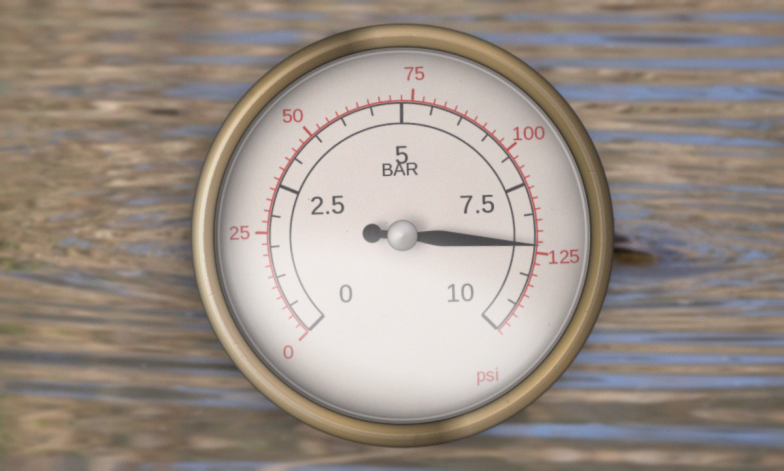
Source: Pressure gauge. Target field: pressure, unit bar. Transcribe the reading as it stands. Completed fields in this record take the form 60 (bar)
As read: 8.5 (bar)
